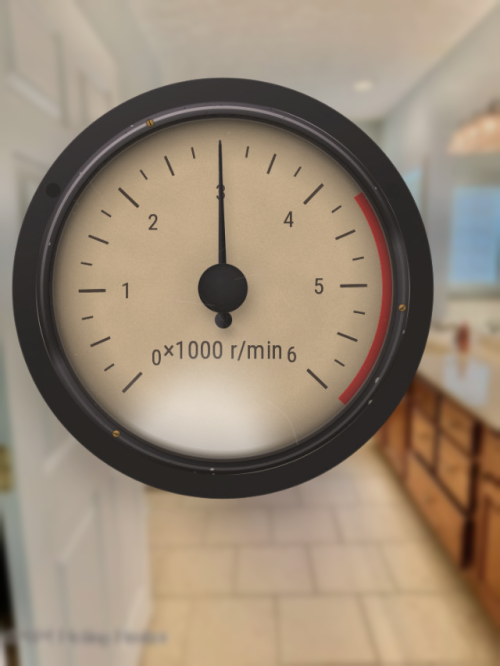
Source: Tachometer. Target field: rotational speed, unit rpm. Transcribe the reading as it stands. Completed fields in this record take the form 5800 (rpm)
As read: 3000 (rpm)
